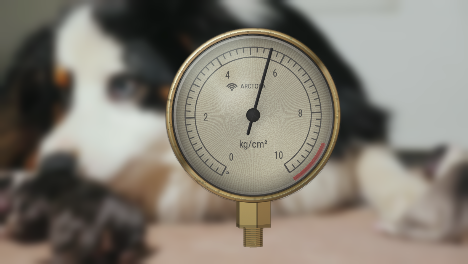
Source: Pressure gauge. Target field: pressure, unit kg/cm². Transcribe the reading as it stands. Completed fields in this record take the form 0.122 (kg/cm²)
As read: 5.6 (kg/cm²)
